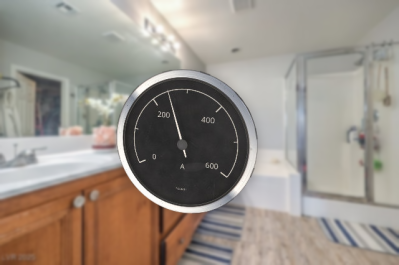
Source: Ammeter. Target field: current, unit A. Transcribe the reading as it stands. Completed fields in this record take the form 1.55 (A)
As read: 250 (A)
